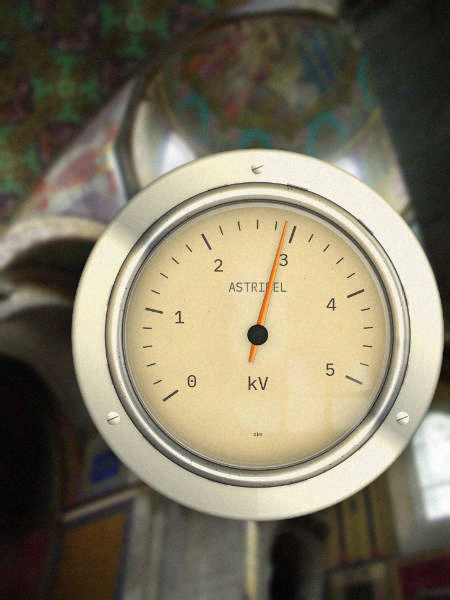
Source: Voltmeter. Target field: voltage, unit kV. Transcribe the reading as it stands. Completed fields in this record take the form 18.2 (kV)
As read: 2.9 (kV)
